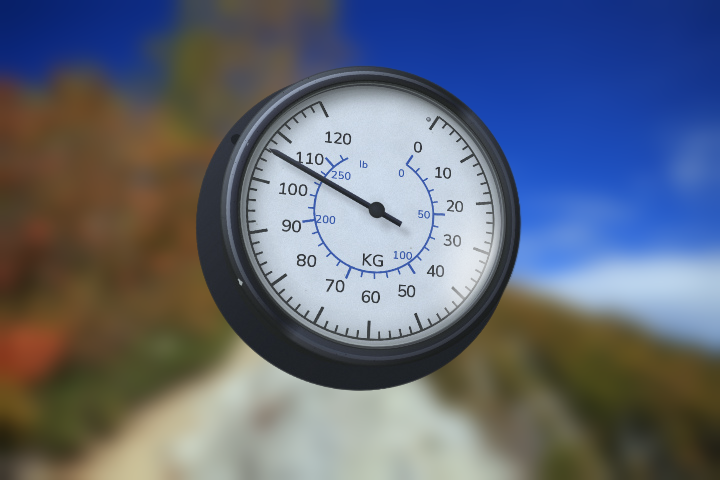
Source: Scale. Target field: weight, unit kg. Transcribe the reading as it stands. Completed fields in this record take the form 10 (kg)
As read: 106 (kg)
